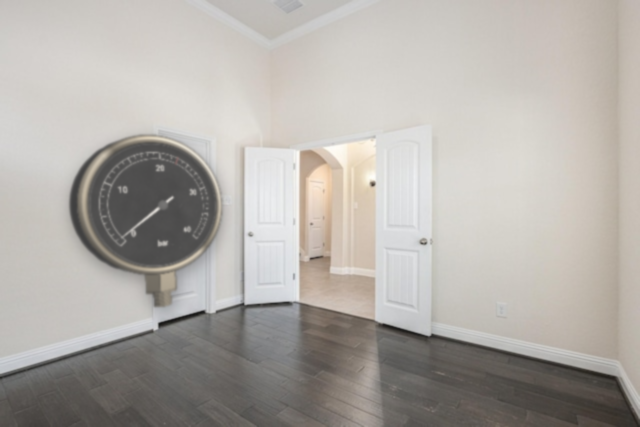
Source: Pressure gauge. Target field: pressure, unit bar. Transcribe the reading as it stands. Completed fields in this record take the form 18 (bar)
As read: 1 (bar)
